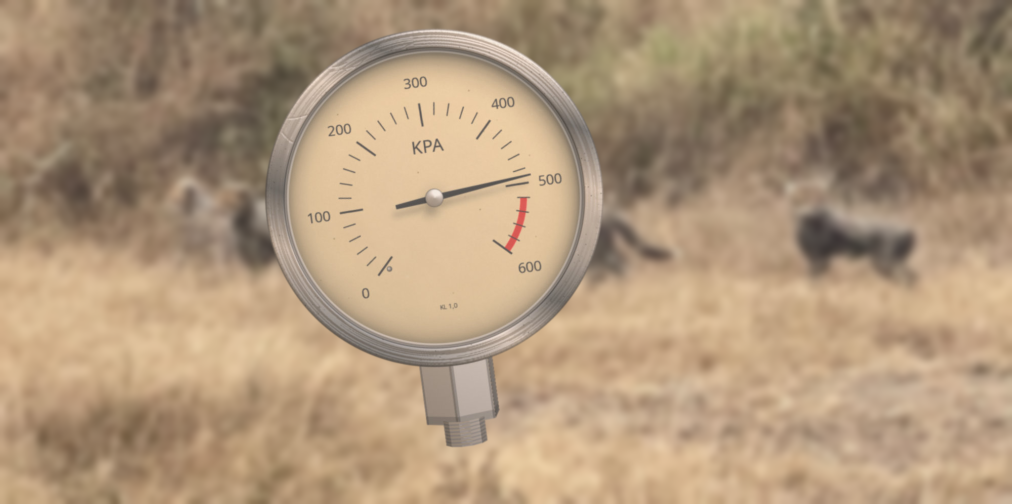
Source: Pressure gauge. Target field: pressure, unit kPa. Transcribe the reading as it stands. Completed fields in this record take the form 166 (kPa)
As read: 490 (kPa)
